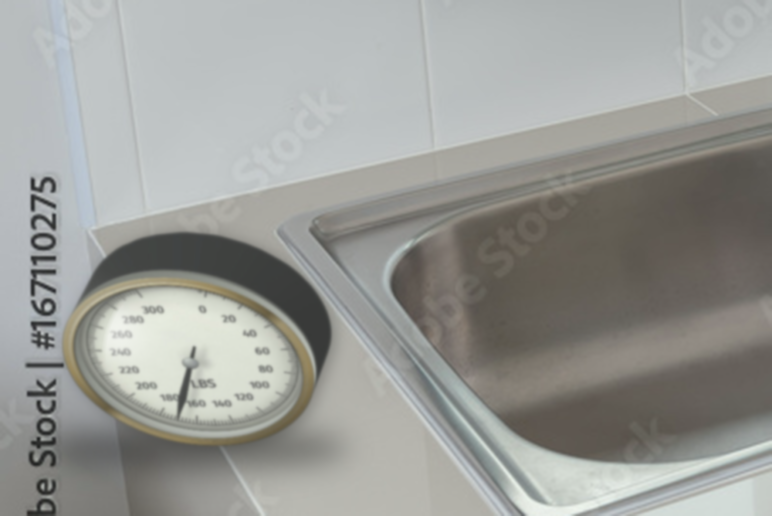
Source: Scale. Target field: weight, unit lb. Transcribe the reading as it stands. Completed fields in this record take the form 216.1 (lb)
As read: 170 (lb)
